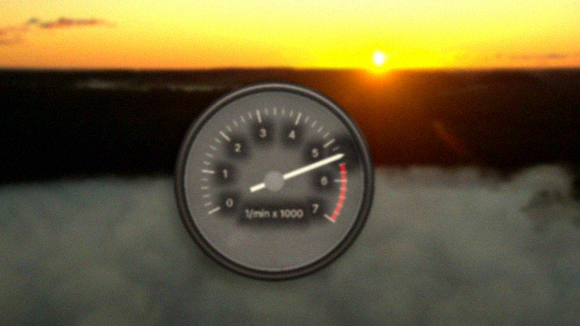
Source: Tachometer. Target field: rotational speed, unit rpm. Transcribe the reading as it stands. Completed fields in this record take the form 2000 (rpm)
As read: 5400 (rpm)
